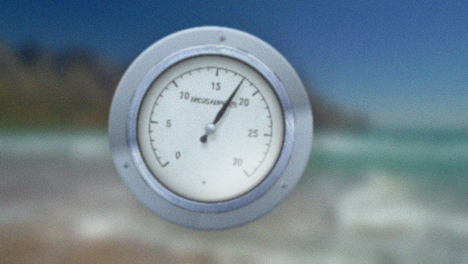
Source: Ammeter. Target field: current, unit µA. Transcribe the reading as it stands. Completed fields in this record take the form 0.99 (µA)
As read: 18 (µA)
